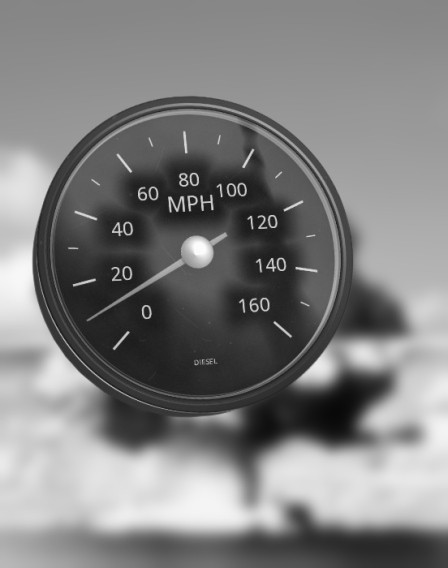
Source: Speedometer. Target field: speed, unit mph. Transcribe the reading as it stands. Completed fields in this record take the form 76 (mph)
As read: 10 (mph)
